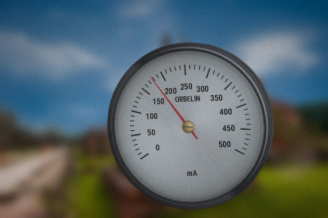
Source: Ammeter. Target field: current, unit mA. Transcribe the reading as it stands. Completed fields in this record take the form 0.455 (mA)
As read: 180 (mA)
